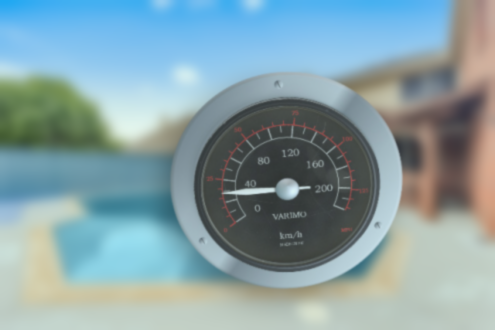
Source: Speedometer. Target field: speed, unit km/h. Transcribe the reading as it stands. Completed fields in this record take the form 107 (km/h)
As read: 30 (km/h)
